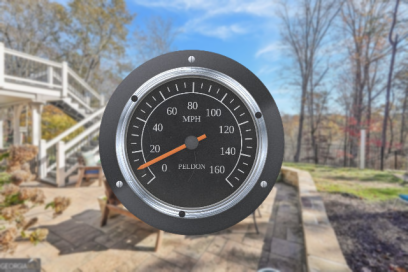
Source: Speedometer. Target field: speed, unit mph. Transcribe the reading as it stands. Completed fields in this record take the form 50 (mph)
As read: 10 (mph)
